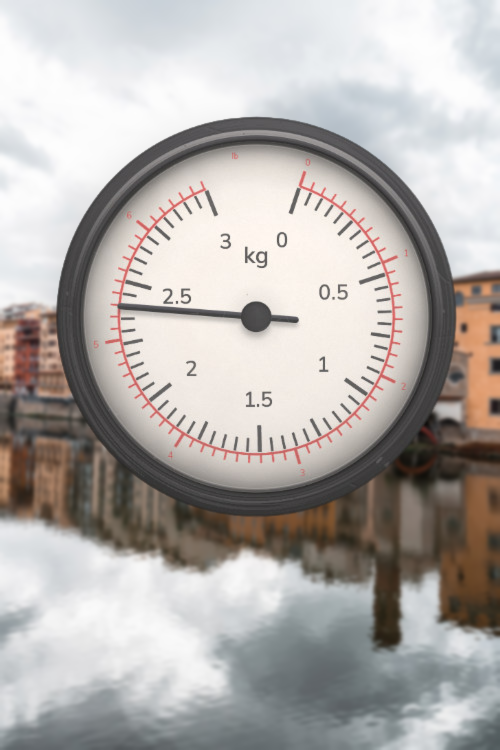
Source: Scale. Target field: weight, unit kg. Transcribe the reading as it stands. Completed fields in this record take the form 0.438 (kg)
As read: 2.4 (kg)
